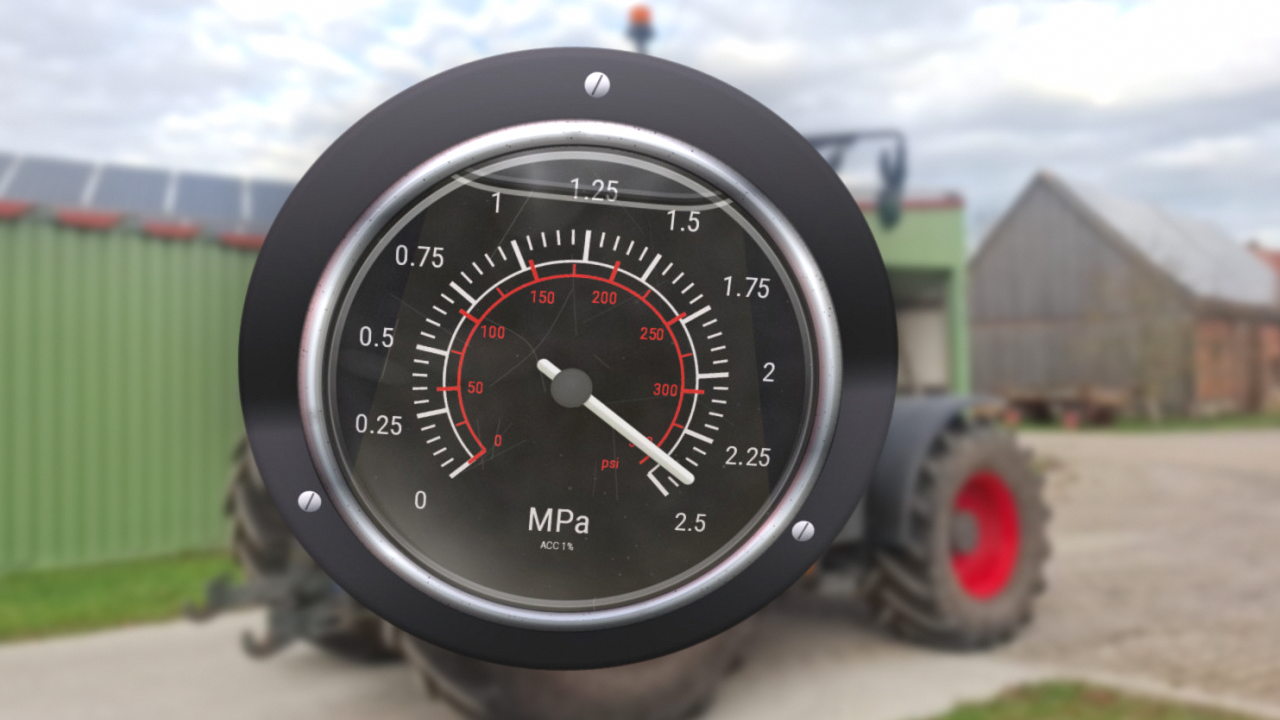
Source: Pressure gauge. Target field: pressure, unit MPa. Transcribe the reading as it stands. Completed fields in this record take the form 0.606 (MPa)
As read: 2.4 (MPa)
